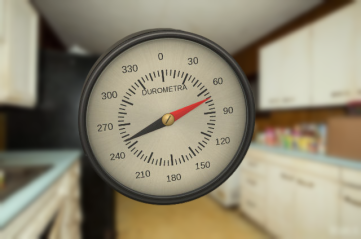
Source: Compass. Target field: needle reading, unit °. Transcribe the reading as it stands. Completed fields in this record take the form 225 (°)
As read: 70 (°)
